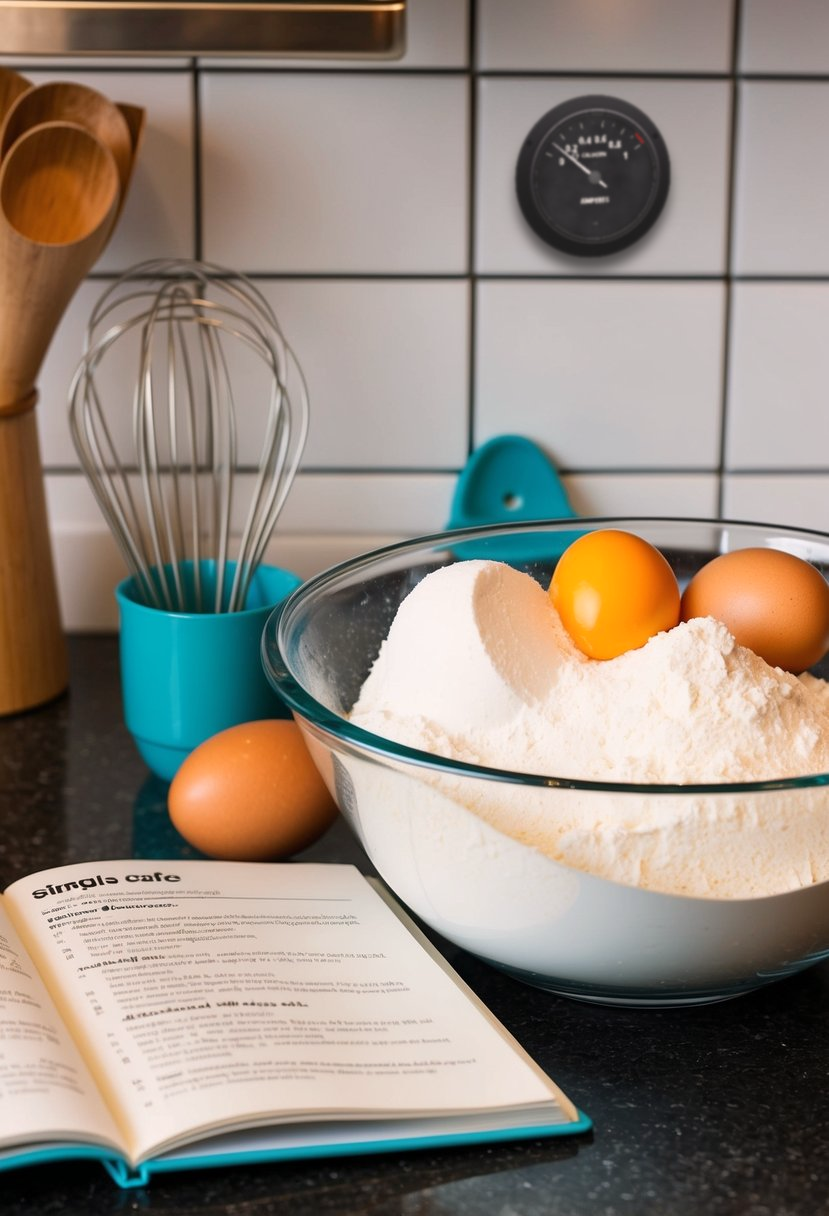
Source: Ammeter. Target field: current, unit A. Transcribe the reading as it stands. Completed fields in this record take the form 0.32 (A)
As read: 0.1 (A)
